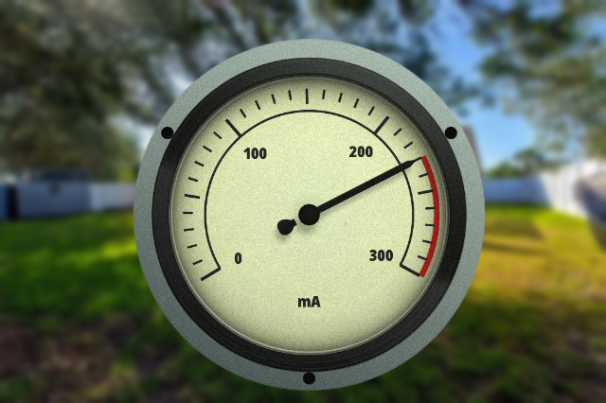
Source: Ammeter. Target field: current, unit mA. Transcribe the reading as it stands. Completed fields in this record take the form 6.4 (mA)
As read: 230 (mA)
